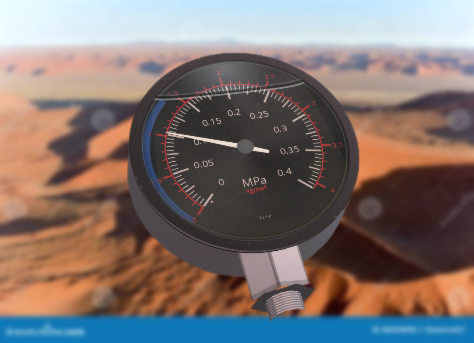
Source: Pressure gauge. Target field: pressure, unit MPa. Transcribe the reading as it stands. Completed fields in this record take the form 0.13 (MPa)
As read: 0.1 (MPa)
